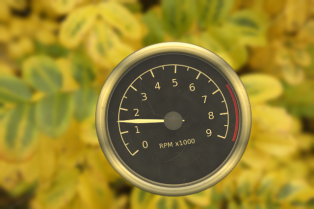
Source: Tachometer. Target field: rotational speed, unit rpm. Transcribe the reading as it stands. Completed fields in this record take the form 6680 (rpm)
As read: 1500 (rpm)
